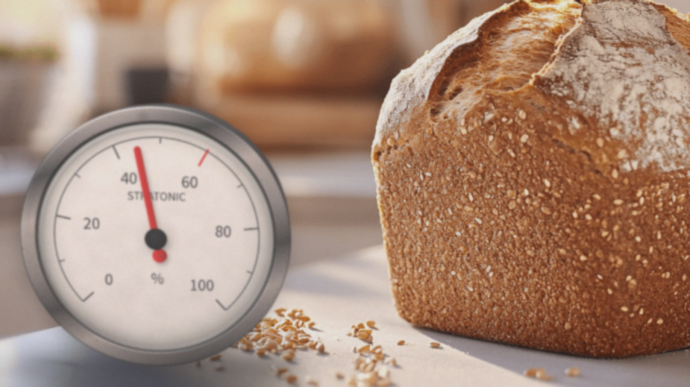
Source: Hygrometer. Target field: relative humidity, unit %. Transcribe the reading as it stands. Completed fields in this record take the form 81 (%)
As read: 45 (%)
